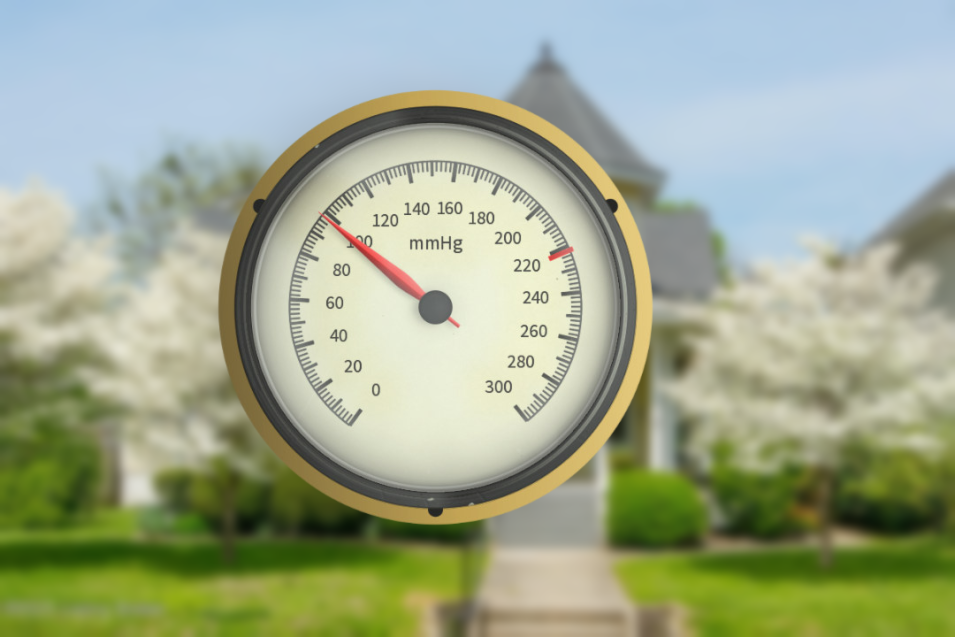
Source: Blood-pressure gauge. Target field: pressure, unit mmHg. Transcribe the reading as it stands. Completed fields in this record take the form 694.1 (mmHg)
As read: 98 (mmHg)
